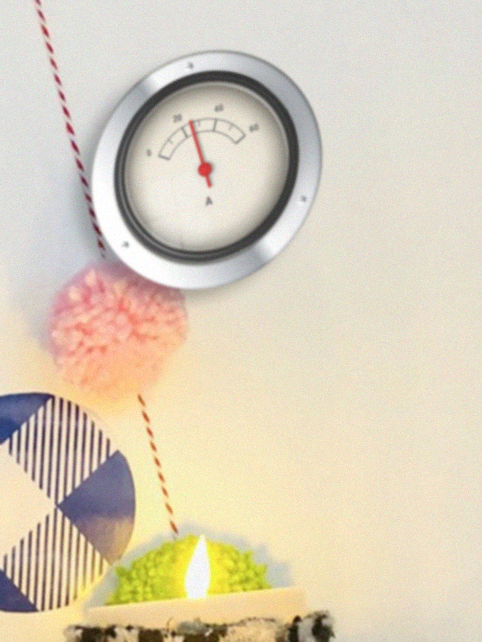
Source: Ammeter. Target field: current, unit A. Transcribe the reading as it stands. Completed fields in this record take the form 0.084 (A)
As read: 25 (A)
